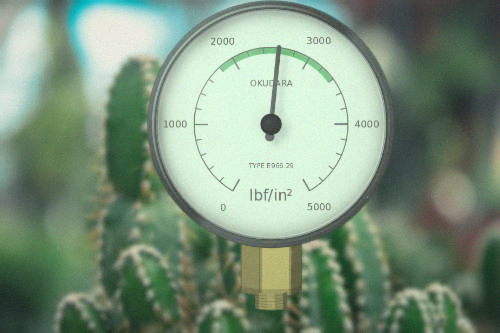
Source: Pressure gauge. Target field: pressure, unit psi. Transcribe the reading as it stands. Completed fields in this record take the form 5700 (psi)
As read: 2600 (psi)
